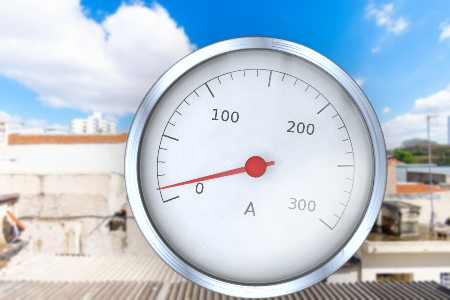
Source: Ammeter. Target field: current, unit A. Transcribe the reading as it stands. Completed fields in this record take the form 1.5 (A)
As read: 10 (A)
